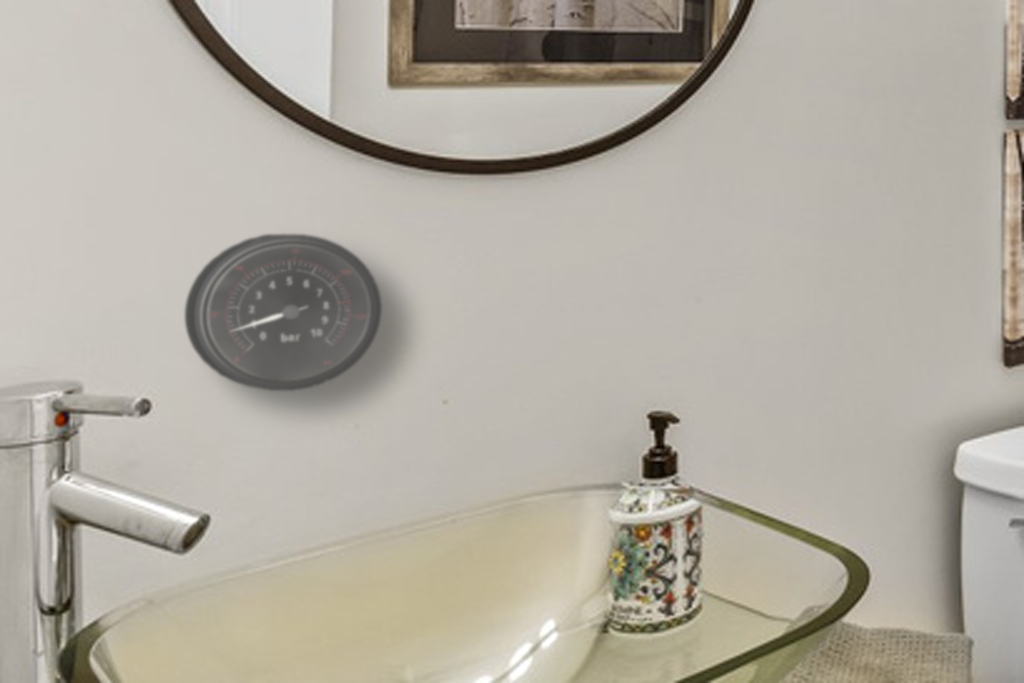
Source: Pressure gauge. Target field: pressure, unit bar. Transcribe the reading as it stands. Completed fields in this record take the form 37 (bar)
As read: 1 (bar)
